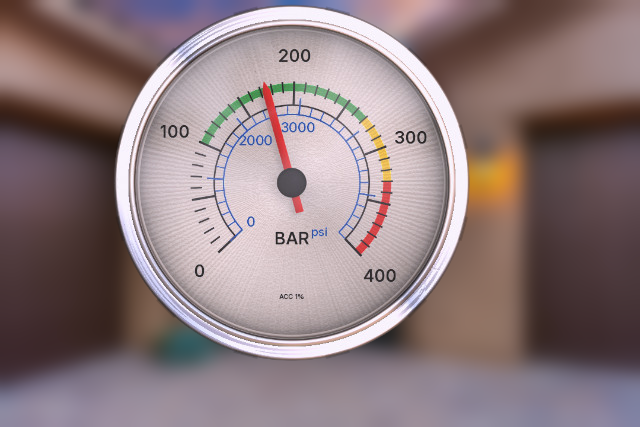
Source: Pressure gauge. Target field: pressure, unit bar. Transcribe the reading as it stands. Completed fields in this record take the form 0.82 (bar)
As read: 175 (bar)
